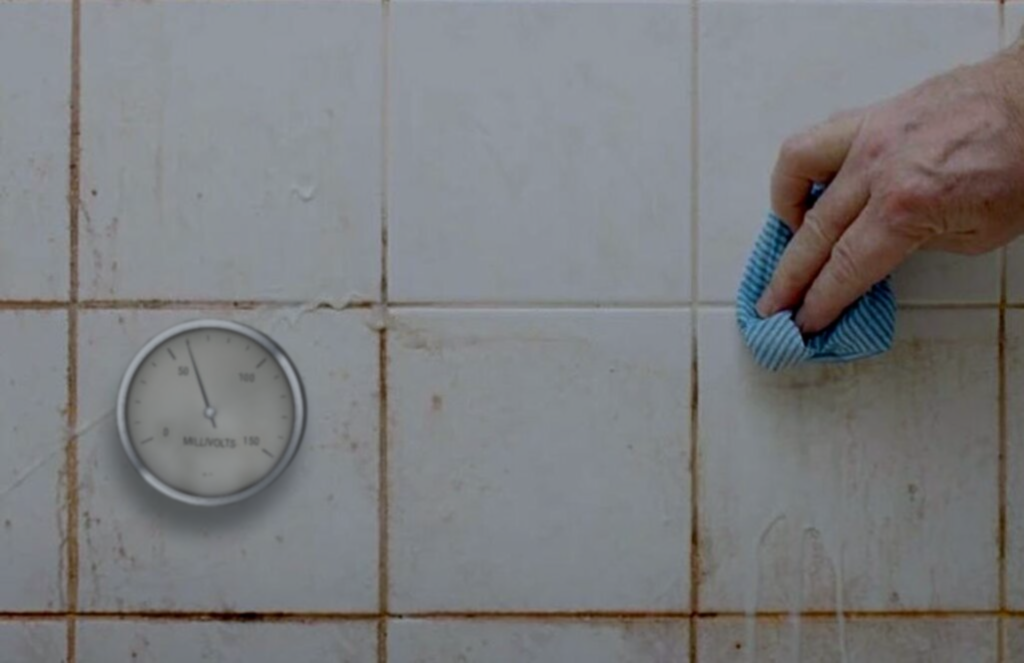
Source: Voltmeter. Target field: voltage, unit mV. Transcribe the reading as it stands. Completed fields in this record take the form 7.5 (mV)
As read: 60 (mV)
